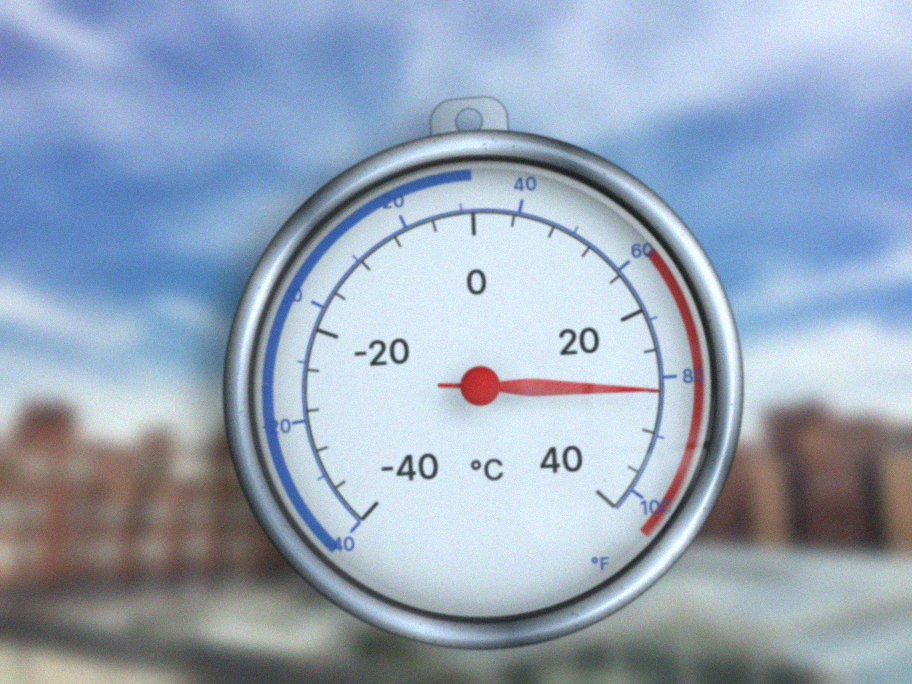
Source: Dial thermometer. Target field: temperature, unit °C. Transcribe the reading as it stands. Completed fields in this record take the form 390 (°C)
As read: 28 (°C)
